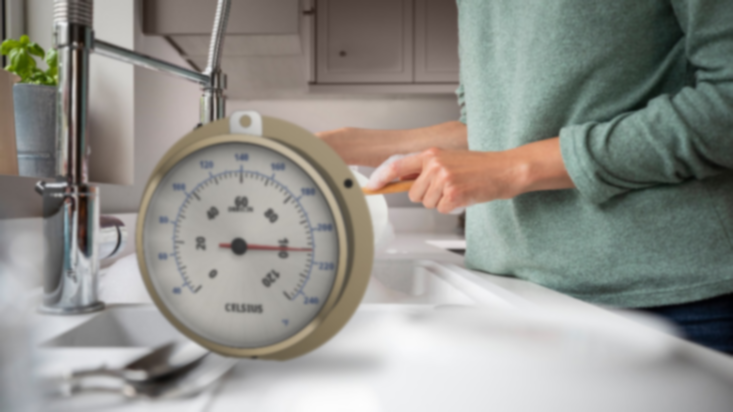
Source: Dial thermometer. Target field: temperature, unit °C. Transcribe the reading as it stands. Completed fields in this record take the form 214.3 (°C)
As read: 100 (°C)
